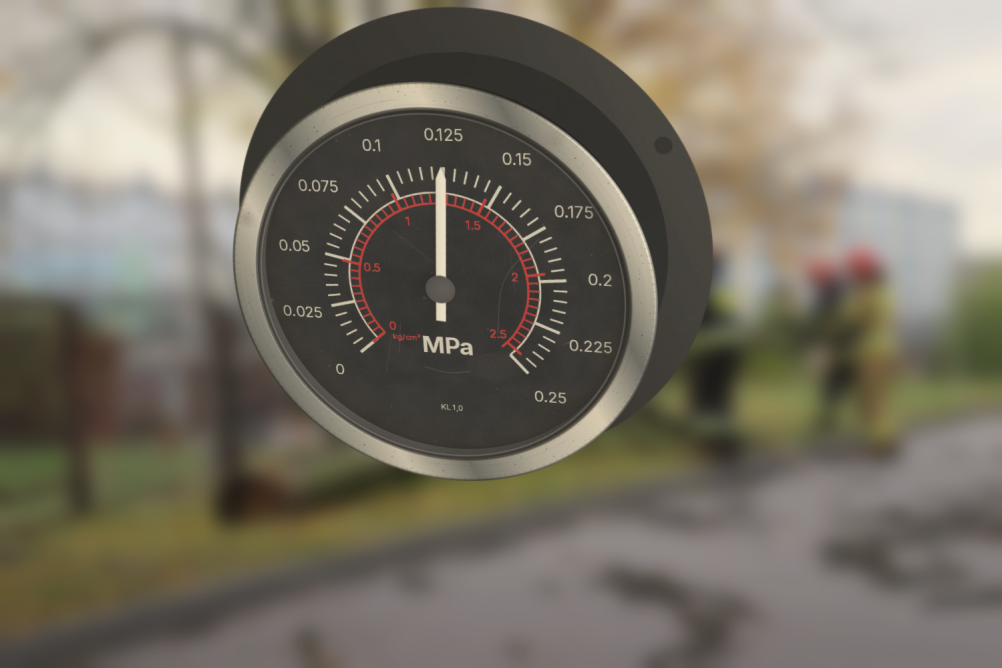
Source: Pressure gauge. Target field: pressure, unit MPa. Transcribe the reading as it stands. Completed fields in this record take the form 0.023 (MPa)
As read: 0.125 (MPa)
